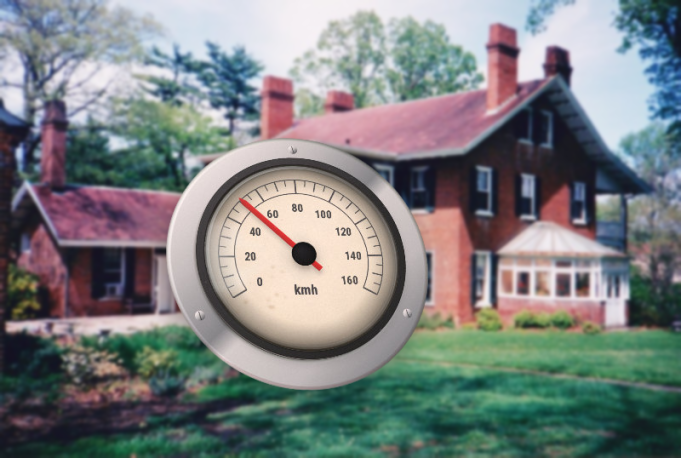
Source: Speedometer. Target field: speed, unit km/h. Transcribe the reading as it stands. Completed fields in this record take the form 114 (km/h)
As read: 50 (km/h)
